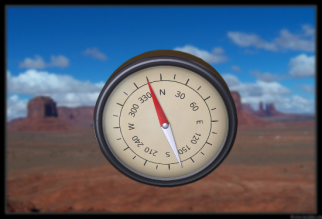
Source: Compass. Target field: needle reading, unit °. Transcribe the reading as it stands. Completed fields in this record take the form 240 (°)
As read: 345 (°)
